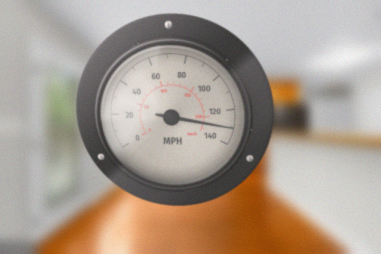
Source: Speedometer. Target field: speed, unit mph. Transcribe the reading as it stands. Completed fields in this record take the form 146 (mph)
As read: 130 (mph)
